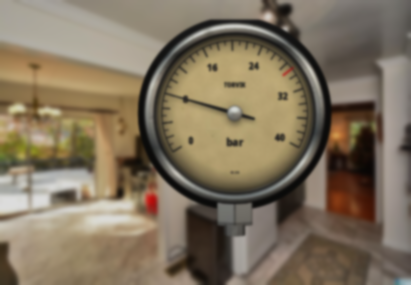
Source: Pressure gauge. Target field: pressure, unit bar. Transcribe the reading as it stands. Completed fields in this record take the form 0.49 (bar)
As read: 8 (bar)
